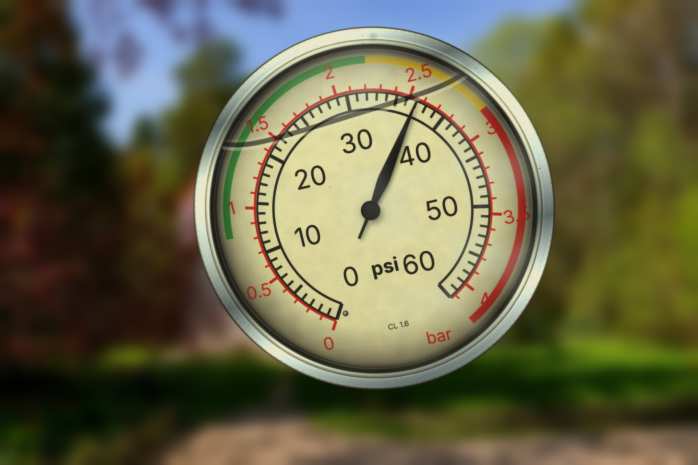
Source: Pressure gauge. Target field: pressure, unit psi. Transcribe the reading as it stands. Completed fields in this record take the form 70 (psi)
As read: 37 (psi)
